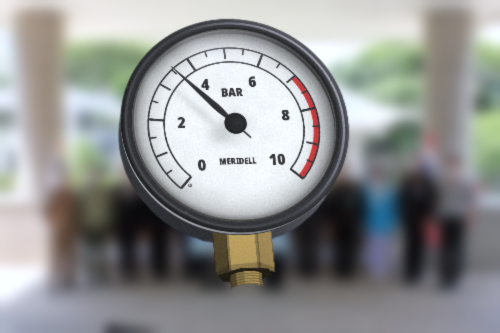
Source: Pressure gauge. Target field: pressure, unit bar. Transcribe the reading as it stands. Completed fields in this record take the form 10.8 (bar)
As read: 3.5 (bar)
